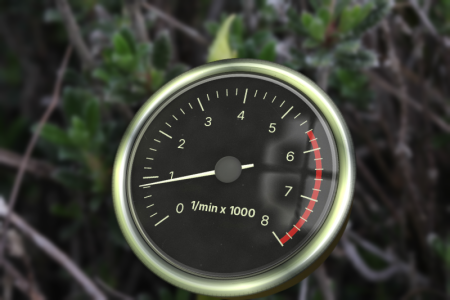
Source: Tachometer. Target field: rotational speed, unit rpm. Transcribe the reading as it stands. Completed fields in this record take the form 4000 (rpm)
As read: 800 (rpm)
